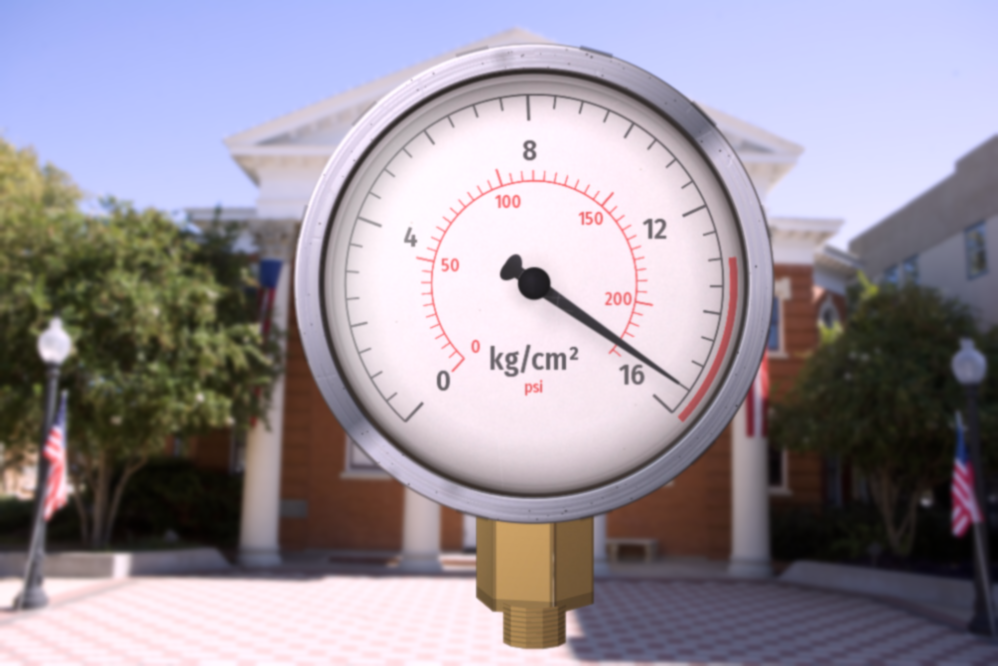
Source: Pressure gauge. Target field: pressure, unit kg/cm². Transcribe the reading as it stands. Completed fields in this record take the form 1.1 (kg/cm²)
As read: 15.5 (kg/cm²)
